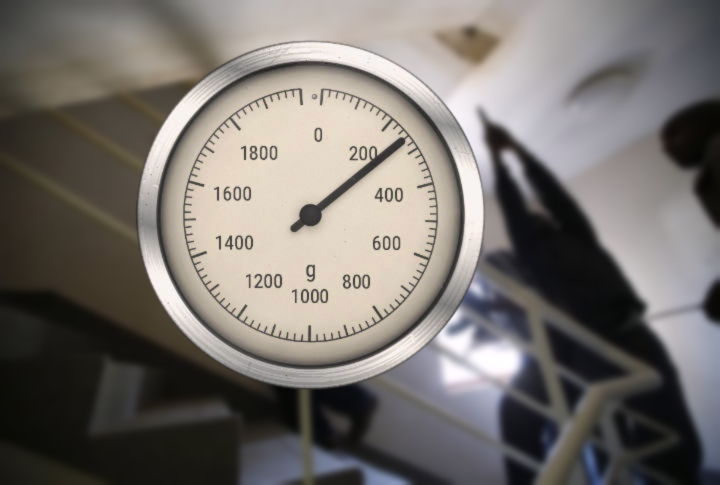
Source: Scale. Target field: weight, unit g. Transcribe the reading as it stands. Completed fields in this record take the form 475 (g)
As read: 260 (g)
